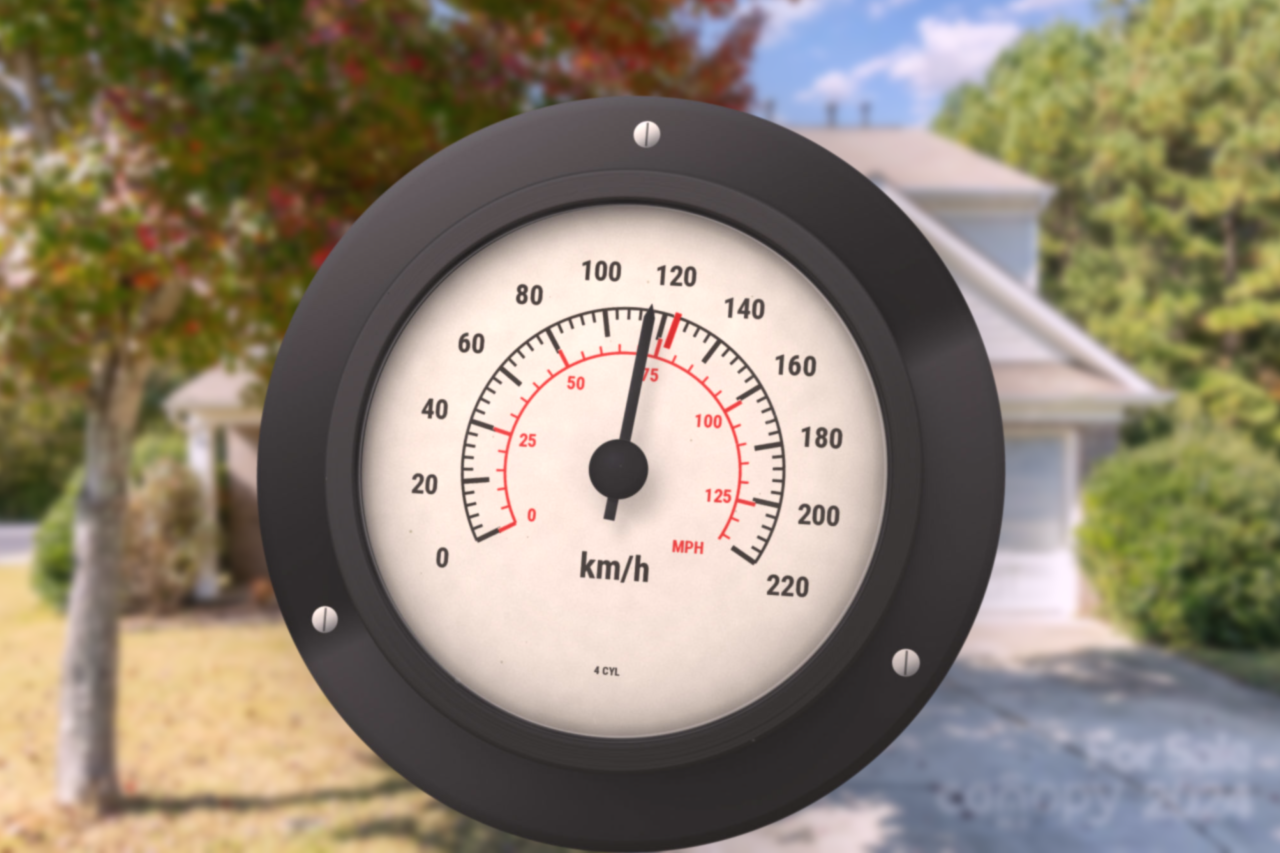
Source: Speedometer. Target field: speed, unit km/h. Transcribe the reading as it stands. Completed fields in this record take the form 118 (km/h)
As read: 116 (km/h)
